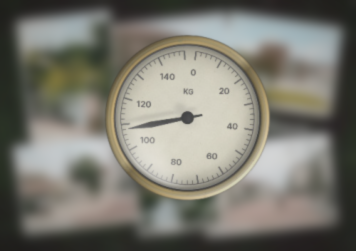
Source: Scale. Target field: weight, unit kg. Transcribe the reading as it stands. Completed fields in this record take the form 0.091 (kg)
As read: 108 (kg)
